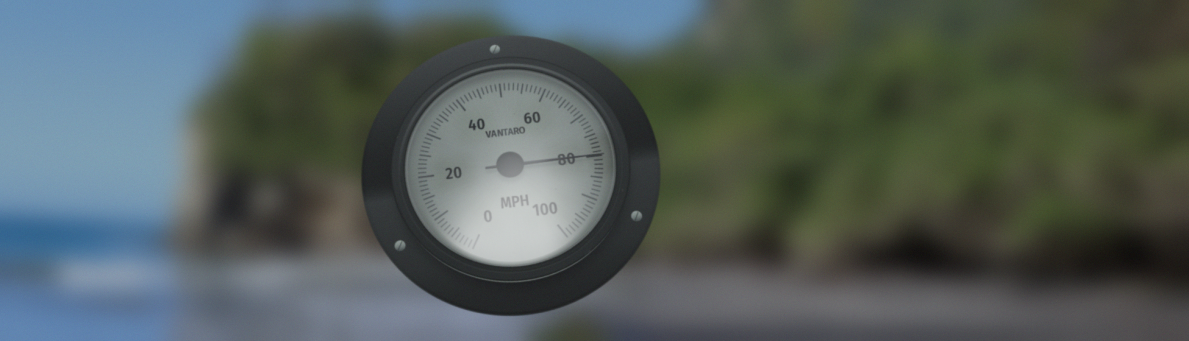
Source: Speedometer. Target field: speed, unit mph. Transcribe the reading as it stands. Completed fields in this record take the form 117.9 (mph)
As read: 80 (mph)
